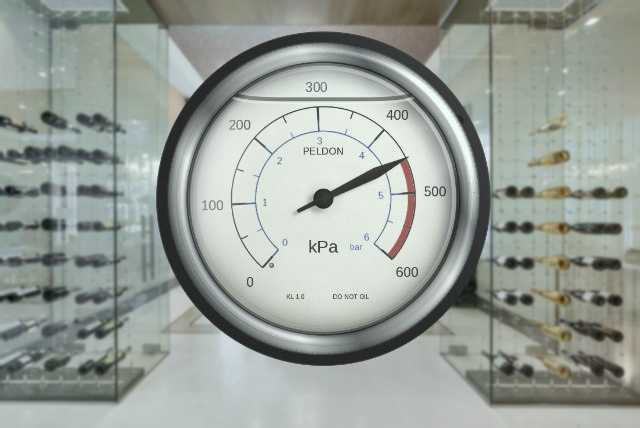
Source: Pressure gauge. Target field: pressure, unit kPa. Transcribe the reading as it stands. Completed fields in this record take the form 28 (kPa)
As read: 450 (kPa)
